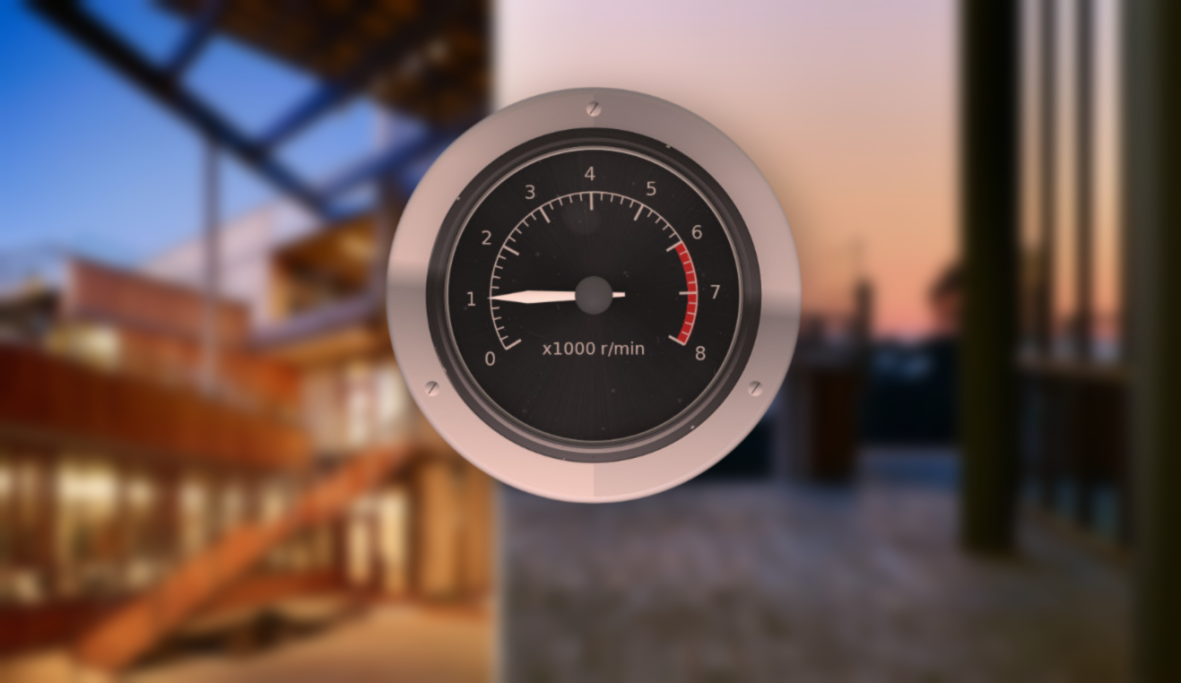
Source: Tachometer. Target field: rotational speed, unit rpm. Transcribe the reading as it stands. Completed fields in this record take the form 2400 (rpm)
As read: 1000 (rpm)
